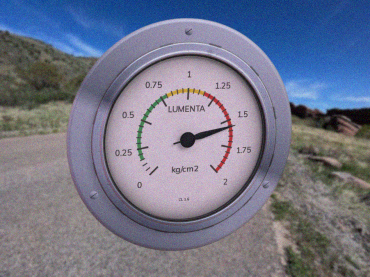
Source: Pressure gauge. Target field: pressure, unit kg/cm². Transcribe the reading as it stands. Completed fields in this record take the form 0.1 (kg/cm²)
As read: 1.55 (kg/cm²)
